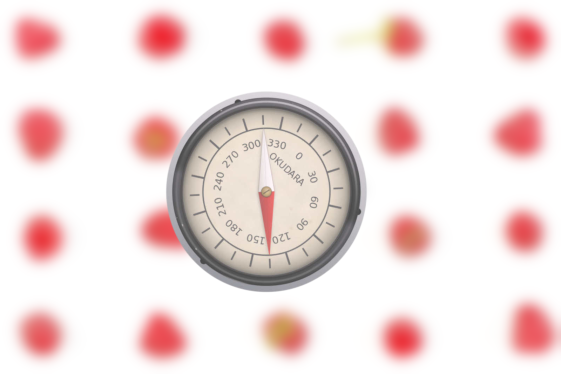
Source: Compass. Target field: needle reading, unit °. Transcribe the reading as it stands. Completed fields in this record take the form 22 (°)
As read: 135 (°)
